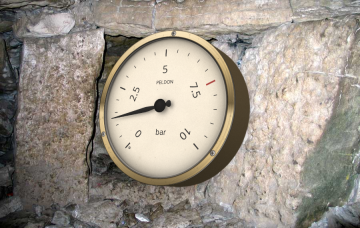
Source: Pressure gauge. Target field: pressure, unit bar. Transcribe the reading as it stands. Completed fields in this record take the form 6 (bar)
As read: 1.25 (bar)
